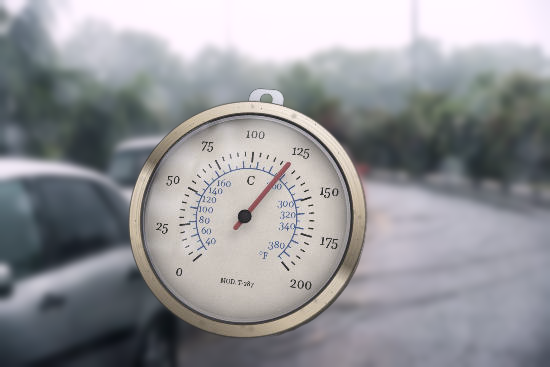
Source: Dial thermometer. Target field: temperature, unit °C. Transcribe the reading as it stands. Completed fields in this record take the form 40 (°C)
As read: 125 (°C)
